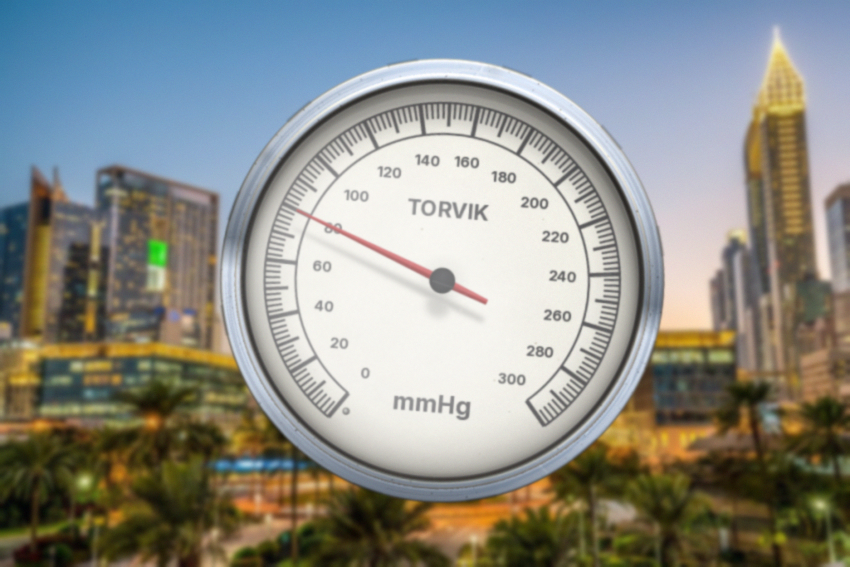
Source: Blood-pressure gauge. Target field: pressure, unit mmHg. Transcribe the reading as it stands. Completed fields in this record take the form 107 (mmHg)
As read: 80 (mmHg)
